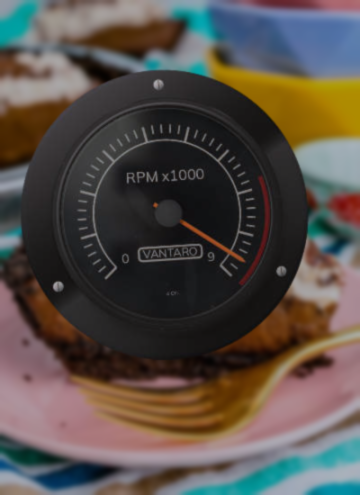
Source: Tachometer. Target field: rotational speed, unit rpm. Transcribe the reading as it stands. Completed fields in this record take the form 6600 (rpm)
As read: 8600 (rpm)
